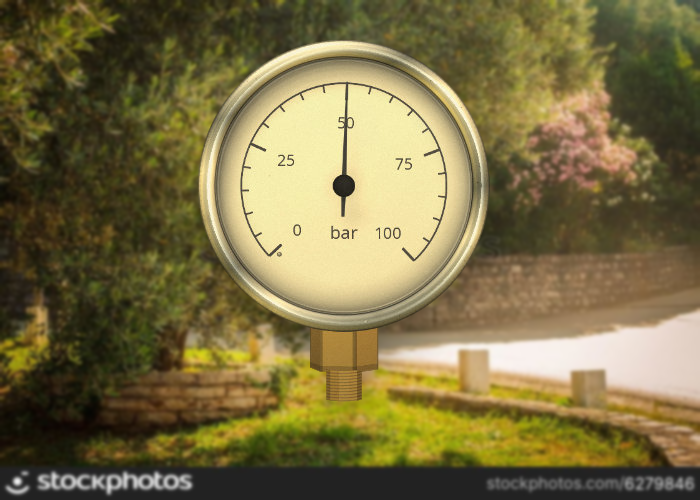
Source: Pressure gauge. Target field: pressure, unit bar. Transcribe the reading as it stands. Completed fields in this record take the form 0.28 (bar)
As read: 50 (bar)
